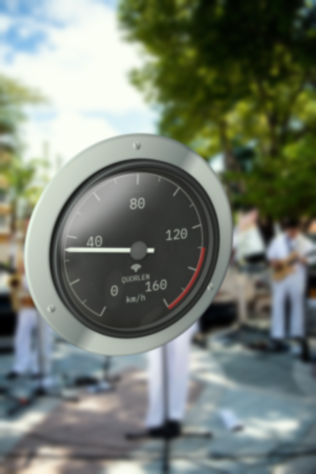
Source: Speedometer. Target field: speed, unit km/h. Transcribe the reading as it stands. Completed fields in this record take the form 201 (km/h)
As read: 35 (km/h)
